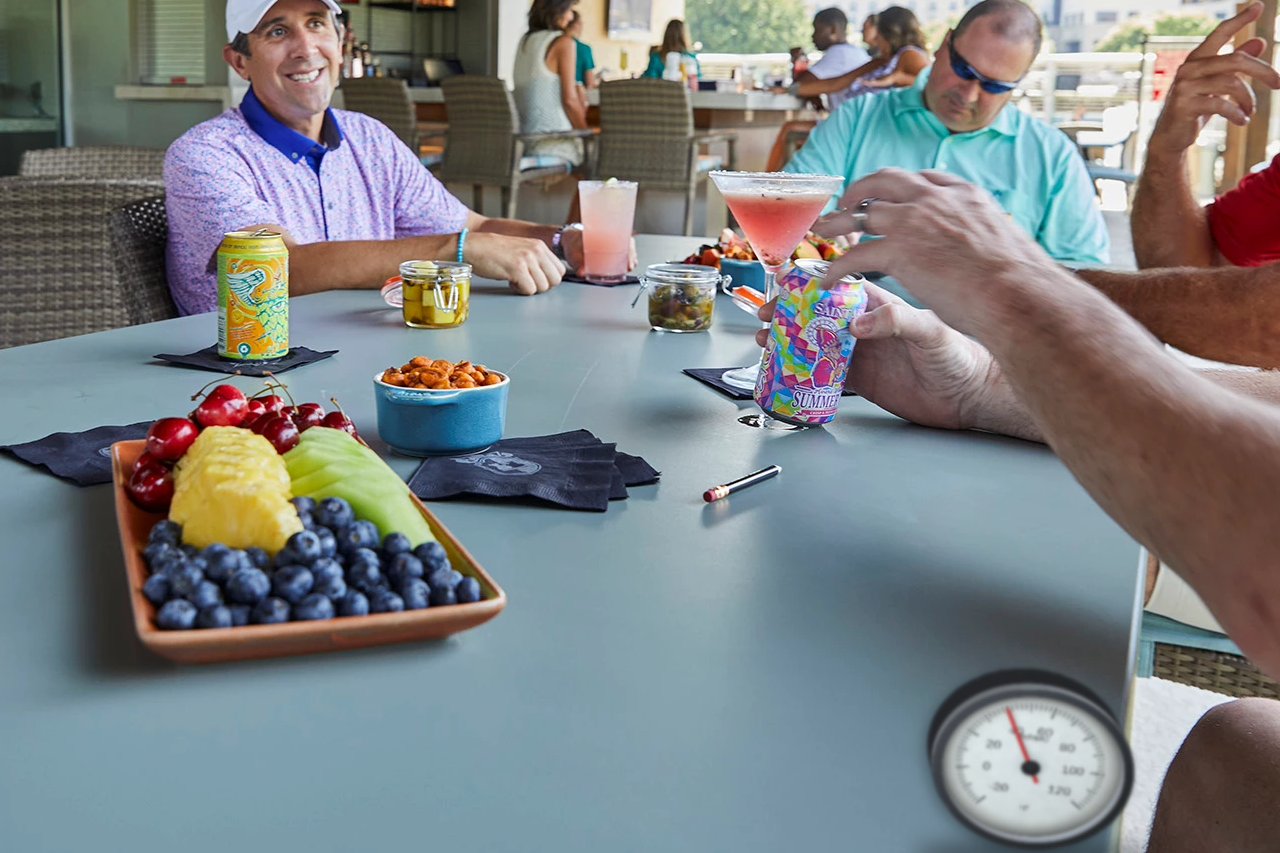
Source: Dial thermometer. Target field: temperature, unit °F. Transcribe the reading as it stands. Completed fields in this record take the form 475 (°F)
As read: 40 (°F)
